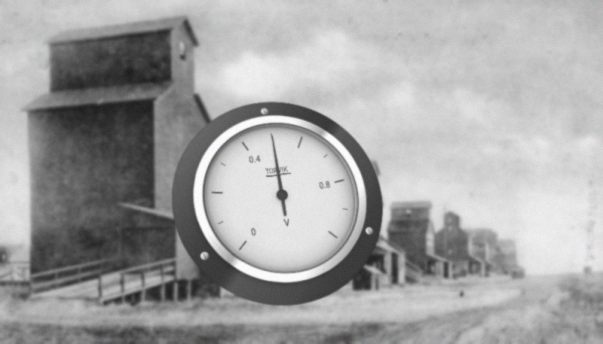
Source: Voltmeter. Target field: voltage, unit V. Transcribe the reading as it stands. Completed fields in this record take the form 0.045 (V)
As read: 0.5 (V)
